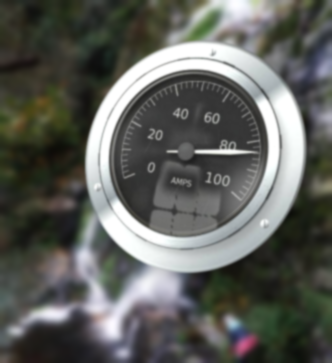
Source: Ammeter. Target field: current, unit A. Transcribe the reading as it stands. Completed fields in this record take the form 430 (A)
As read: 84 (A)
